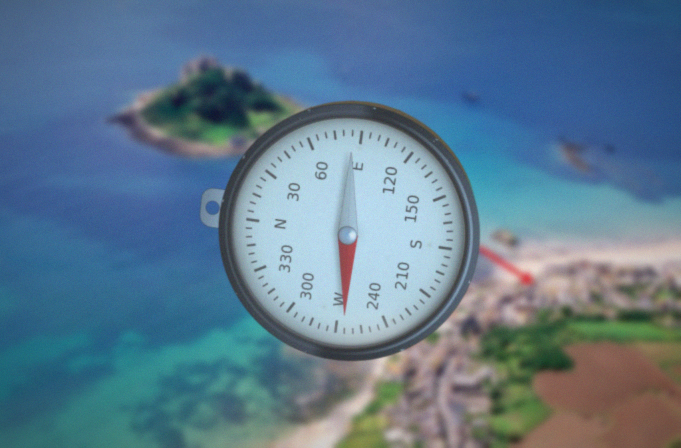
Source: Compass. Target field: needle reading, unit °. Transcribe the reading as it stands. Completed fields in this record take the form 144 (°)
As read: 265 (°)
